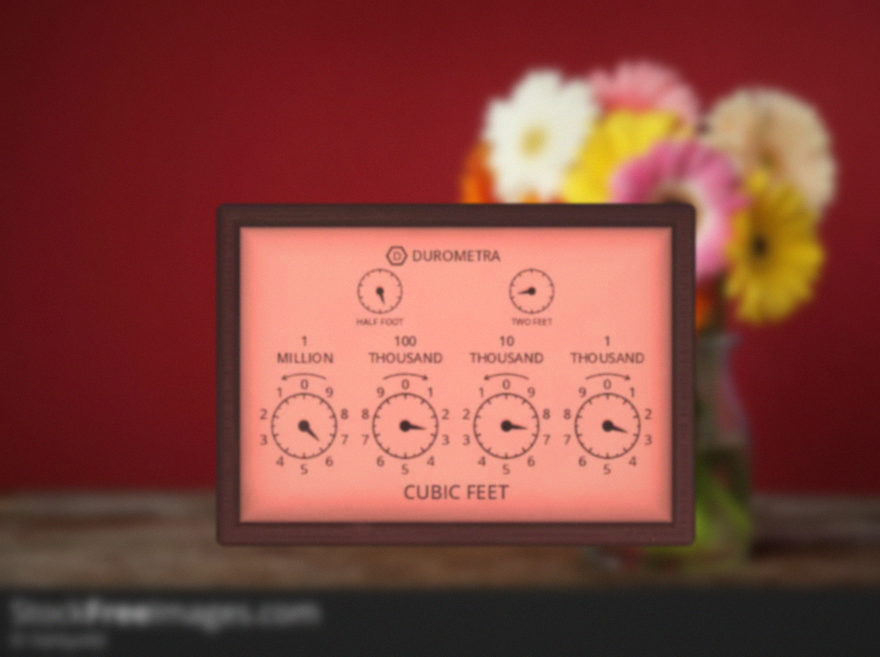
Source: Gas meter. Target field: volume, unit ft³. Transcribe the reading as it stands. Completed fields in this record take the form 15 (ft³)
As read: 627300 (ft³)
